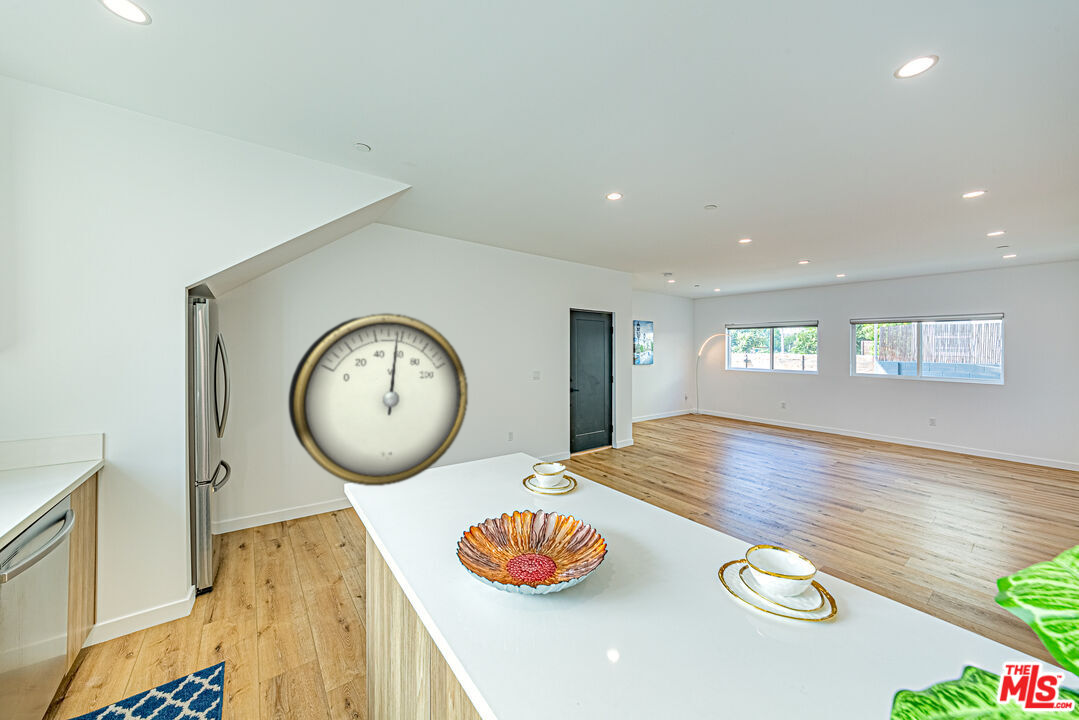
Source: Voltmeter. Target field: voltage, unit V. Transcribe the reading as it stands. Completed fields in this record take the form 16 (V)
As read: 55 (V)
